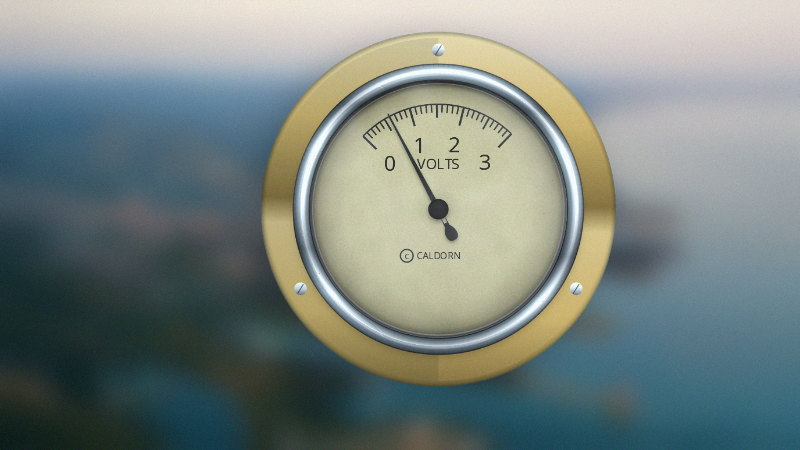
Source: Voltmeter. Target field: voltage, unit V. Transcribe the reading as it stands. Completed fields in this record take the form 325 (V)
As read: 0.6 (V)
